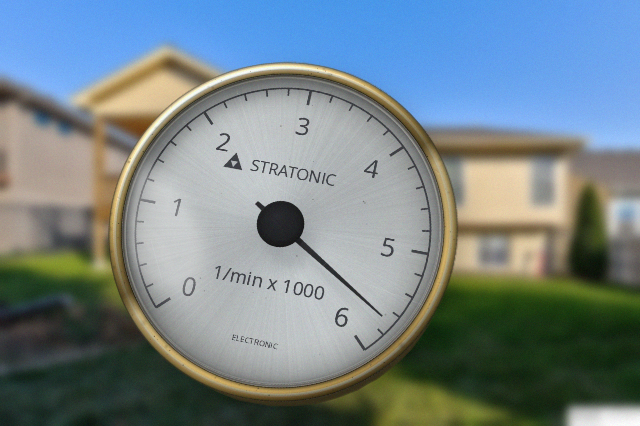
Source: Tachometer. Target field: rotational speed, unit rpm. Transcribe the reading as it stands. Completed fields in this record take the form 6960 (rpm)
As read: 5700 (rpm)
